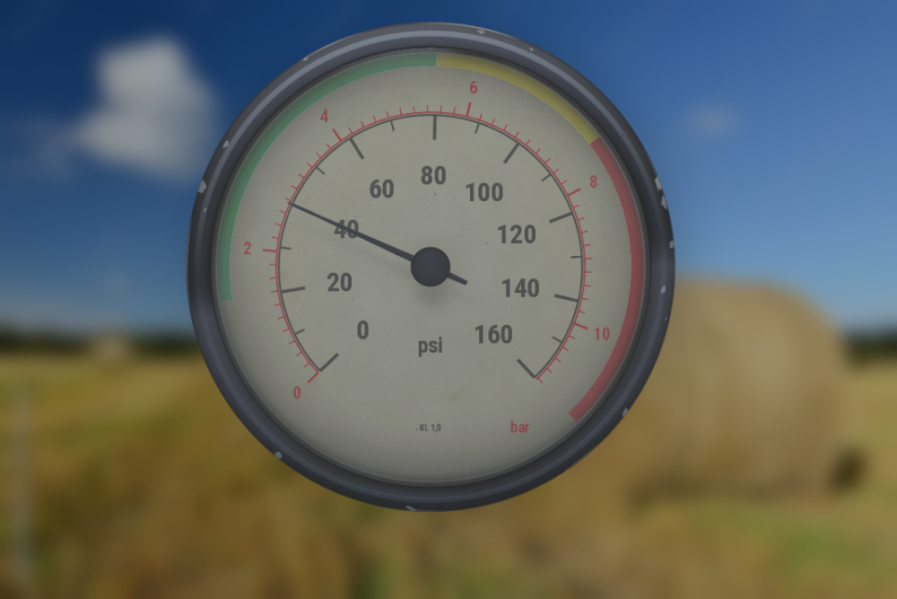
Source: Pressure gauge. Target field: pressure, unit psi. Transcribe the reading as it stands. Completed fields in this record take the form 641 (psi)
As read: 40 (psi)
